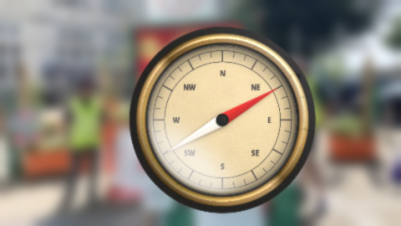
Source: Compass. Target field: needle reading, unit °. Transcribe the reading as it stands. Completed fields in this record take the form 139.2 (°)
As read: 60 (°)
